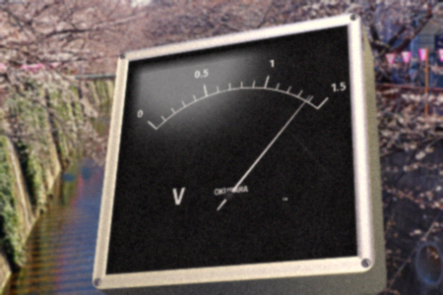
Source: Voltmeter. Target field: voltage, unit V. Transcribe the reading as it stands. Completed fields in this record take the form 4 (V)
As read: 1.4 (V)
